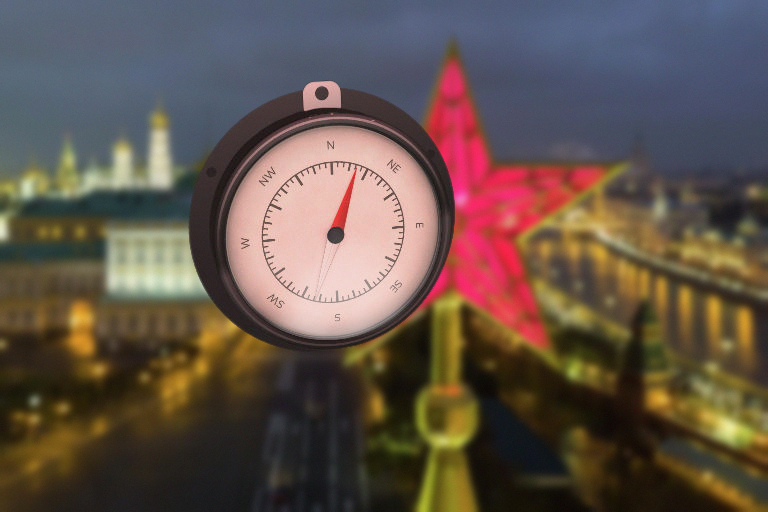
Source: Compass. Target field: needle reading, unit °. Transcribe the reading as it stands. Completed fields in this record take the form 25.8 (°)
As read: 20 (°)
